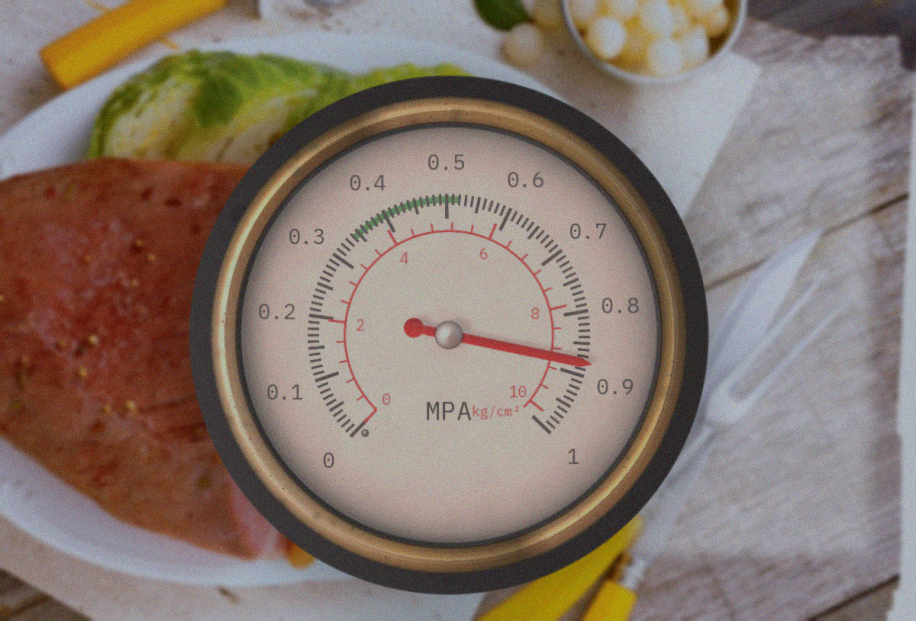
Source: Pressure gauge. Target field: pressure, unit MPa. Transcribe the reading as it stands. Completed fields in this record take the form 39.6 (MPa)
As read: 0.88 (MPa)
